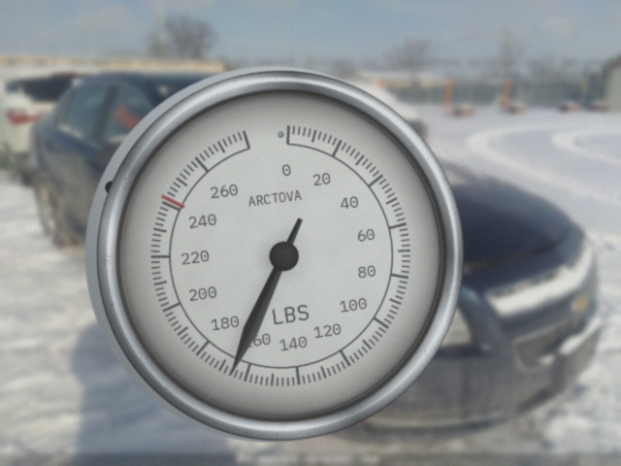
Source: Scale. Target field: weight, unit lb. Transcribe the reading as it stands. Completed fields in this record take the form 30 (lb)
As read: 166 (lb)
